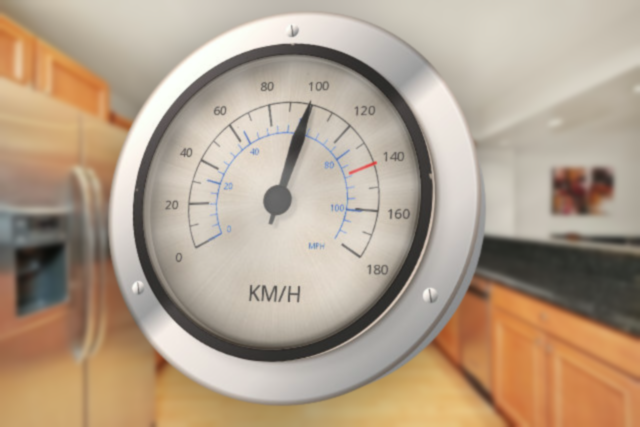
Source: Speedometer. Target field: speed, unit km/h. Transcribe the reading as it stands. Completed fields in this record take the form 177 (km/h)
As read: 100 (km/h)
